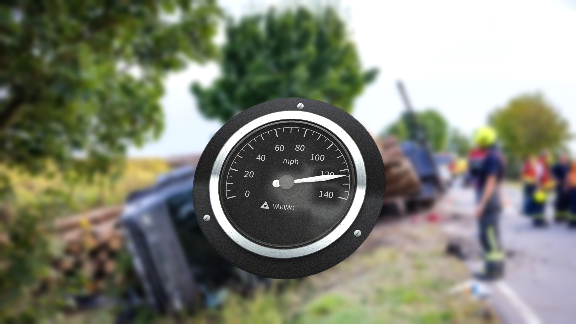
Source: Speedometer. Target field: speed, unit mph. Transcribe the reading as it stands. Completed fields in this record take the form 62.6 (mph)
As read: 125 (mph)
